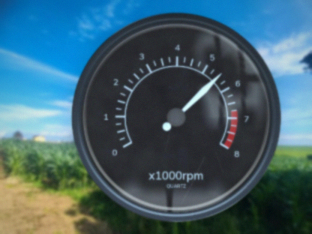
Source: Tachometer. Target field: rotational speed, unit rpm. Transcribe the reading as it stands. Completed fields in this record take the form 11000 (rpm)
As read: 5500 (rpm)
